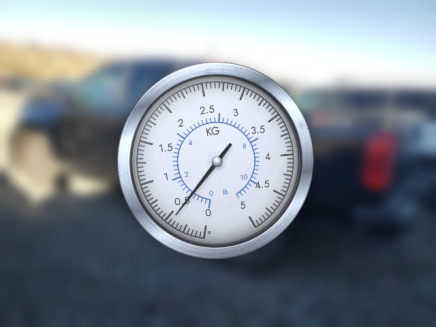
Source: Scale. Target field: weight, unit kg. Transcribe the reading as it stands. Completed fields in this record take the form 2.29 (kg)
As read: 0.45 (kg)
